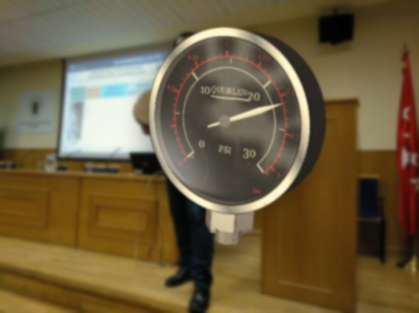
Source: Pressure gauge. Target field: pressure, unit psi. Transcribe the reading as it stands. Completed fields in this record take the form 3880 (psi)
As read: 22.5 (psi)
